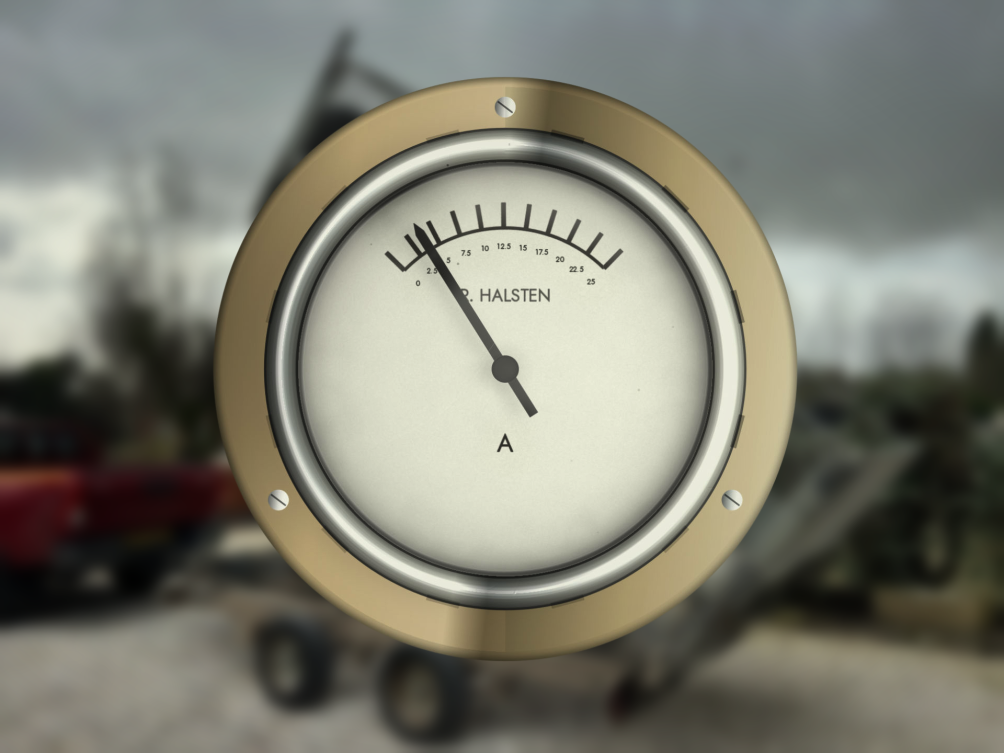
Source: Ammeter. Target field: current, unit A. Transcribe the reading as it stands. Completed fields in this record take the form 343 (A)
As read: 3.75 (A)
